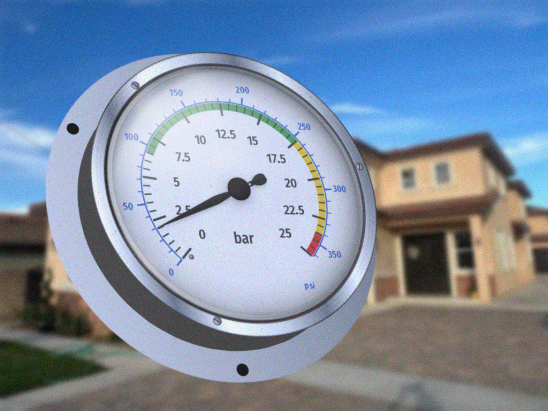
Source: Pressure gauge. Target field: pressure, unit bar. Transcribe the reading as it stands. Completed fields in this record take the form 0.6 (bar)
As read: 2 (bar)
